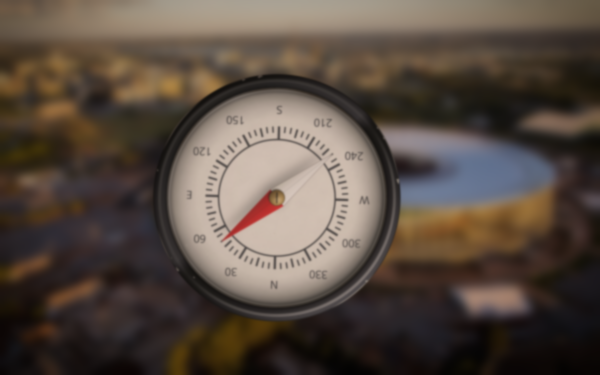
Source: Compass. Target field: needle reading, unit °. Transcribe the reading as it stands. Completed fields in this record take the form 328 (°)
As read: 50 (°)
